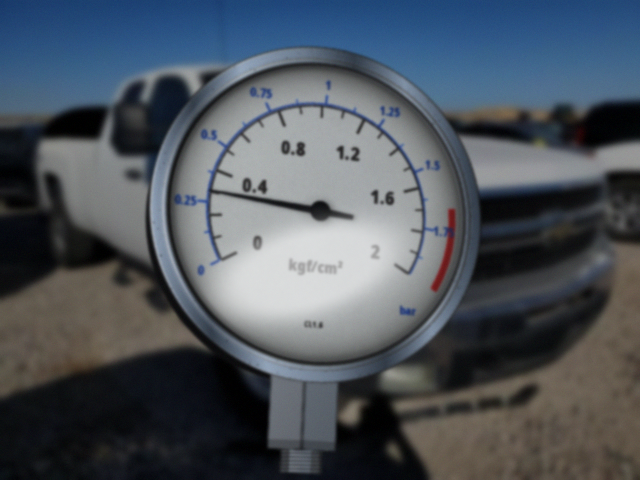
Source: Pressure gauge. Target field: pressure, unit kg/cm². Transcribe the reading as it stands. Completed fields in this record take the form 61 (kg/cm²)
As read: 0.3 (kg/cm²)
